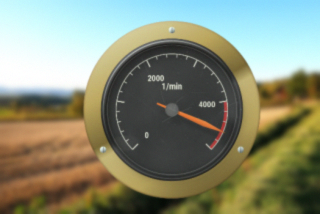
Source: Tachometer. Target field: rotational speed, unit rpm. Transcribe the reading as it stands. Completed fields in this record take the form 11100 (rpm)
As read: 4600 (rpm)
